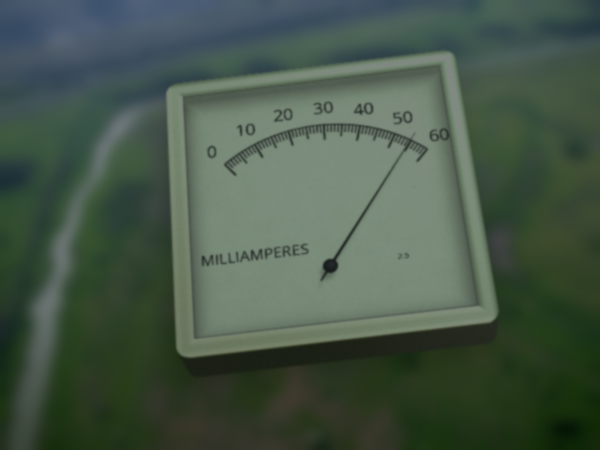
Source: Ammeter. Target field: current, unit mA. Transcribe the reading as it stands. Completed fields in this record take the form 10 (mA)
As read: 55 (mA)
